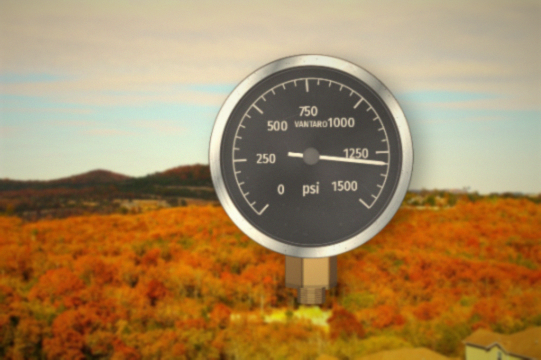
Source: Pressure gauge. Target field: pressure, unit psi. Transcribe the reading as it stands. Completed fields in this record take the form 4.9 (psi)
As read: 1300 (psi)
